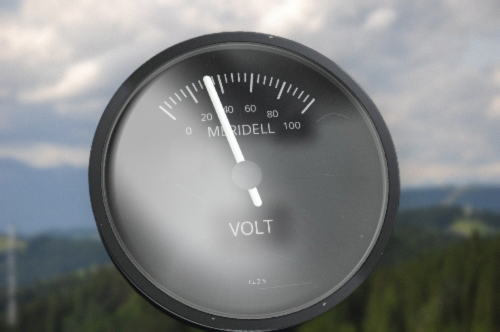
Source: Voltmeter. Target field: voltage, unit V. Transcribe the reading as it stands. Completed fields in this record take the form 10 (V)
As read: 32 (V)
